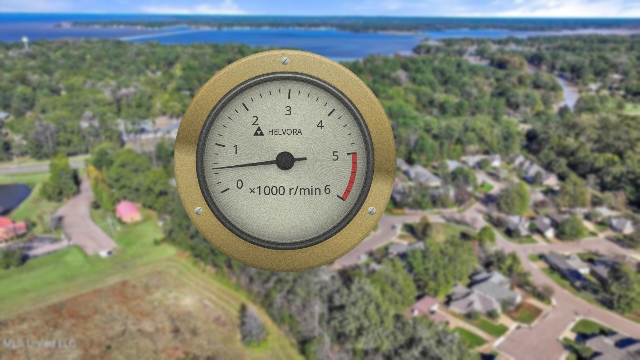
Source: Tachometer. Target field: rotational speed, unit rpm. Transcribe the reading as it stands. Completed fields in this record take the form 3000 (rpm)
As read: 500 (rpm)
